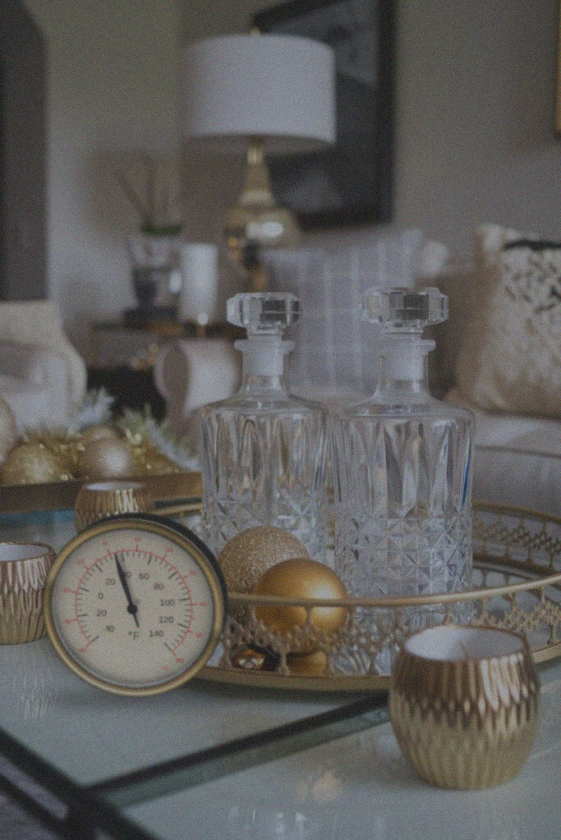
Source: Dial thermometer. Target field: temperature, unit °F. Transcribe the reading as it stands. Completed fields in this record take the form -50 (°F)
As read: 36 (°F)
